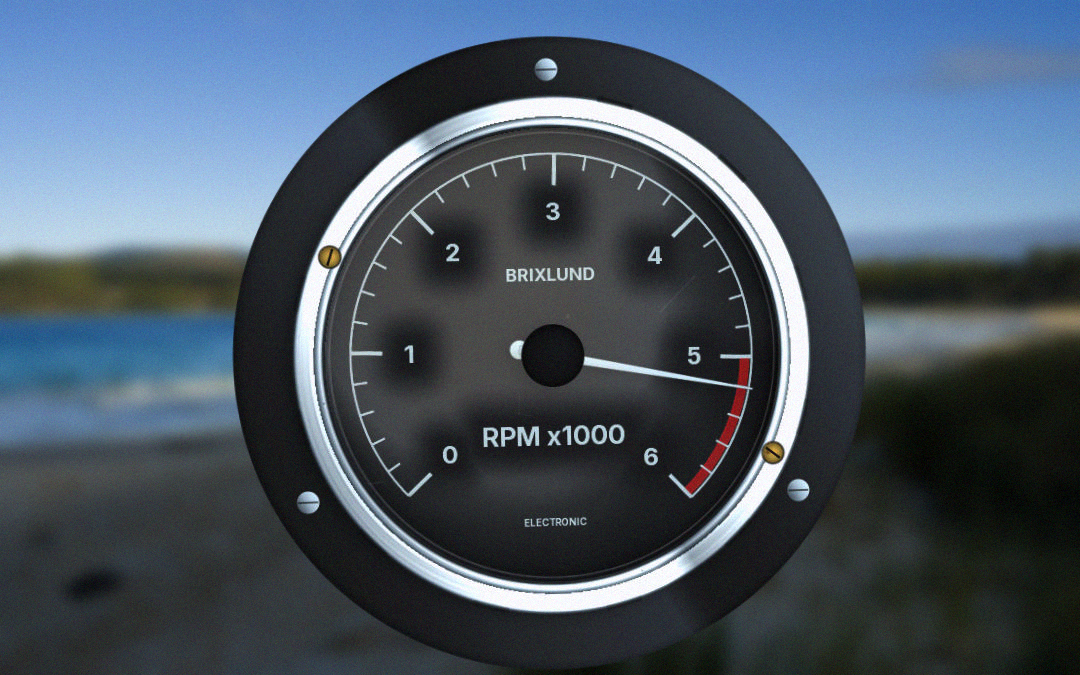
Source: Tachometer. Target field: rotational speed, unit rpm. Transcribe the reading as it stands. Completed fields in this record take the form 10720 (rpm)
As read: 5200 (rpm)
